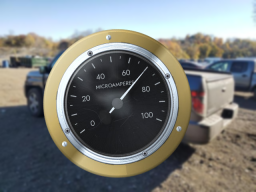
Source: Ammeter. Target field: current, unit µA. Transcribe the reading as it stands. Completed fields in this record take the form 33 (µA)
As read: 70 (µA)
